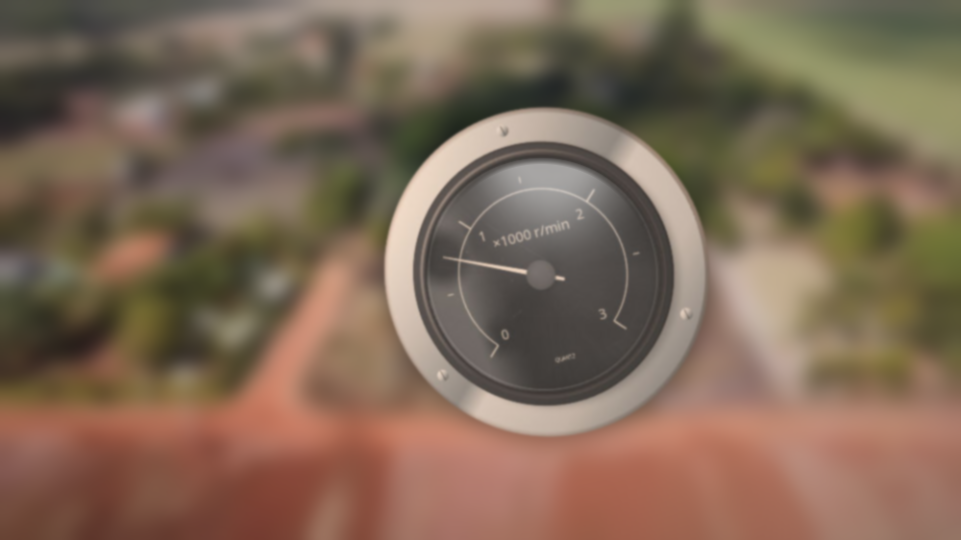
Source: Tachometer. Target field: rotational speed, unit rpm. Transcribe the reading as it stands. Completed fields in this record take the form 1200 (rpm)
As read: 750 (rpm)
